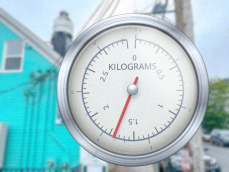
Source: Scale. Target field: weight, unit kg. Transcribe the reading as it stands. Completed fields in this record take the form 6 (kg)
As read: 1.7 (kg)
